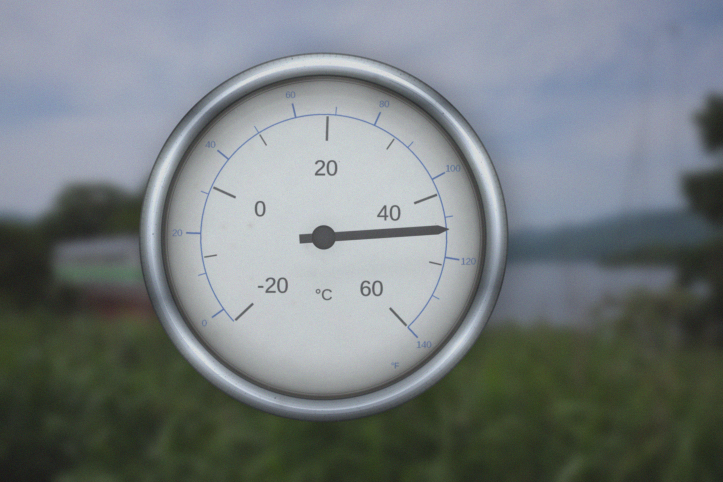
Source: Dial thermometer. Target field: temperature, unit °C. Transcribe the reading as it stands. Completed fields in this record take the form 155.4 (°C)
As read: 45 (°C)
